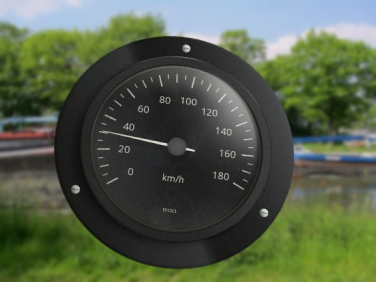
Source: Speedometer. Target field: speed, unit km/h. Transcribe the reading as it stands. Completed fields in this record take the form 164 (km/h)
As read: 30 (km/h)
